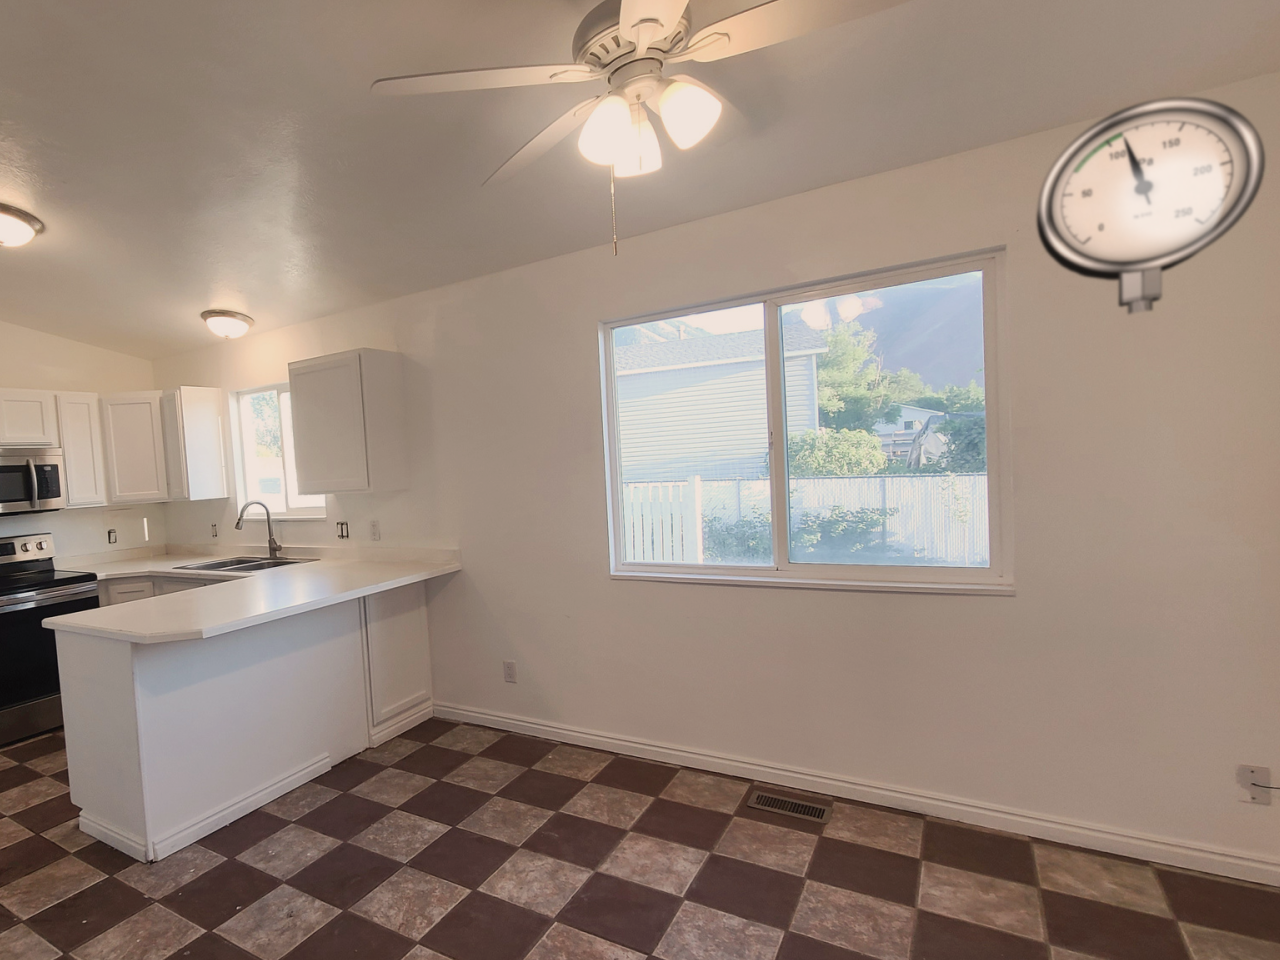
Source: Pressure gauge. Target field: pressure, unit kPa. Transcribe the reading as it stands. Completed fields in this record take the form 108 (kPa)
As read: 110 (kPa)
